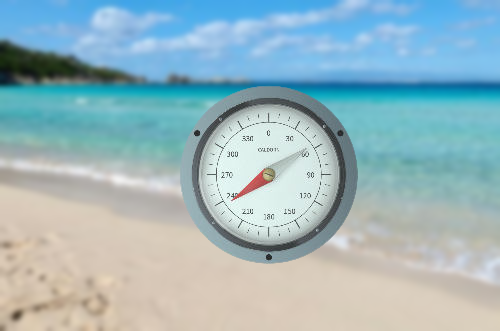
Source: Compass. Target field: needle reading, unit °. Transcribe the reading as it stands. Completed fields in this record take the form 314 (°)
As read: 235 (°)
